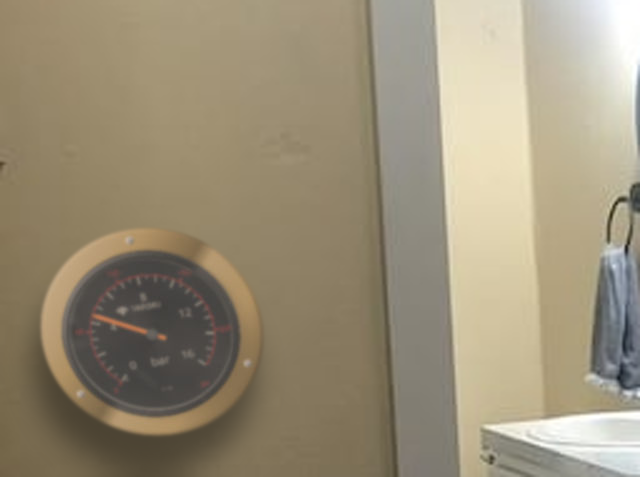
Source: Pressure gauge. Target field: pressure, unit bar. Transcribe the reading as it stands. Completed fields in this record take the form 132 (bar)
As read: 4.5 (bar)
